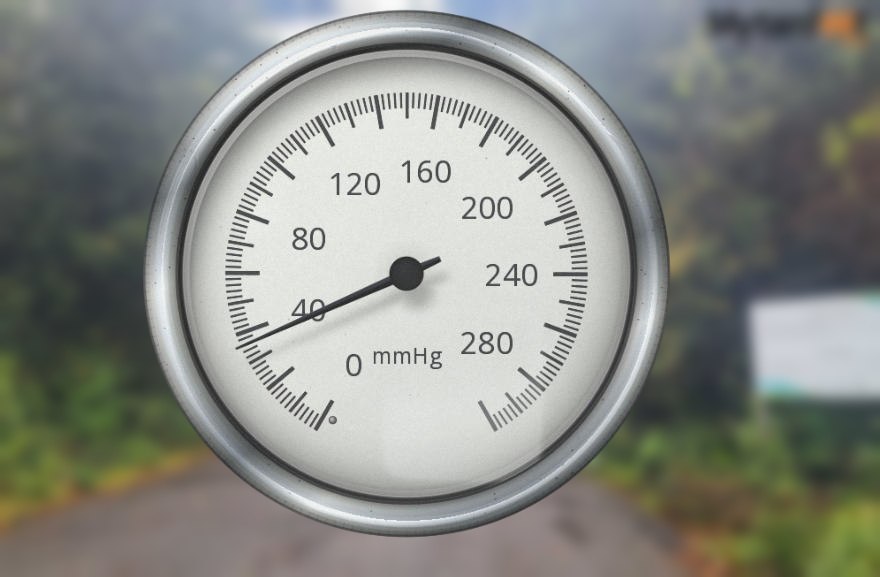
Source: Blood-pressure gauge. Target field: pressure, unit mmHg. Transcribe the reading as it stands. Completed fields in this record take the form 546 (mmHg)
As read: 36 (mmHg)
